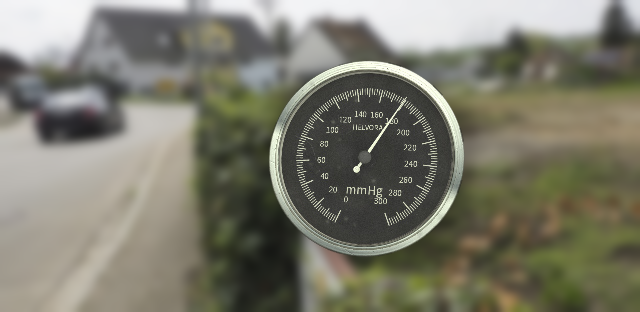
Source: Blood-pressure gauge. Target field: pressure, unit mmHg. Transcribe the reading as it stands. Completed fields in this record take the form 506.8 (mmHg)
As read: 180 (mmHg)
